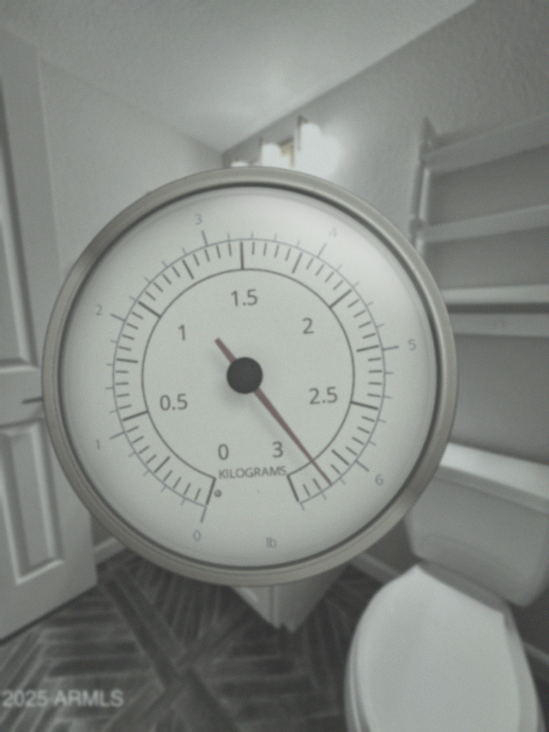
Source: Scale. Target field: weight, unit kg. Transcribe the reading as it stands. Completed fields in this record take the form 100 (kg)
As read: 2.85 (kg)
